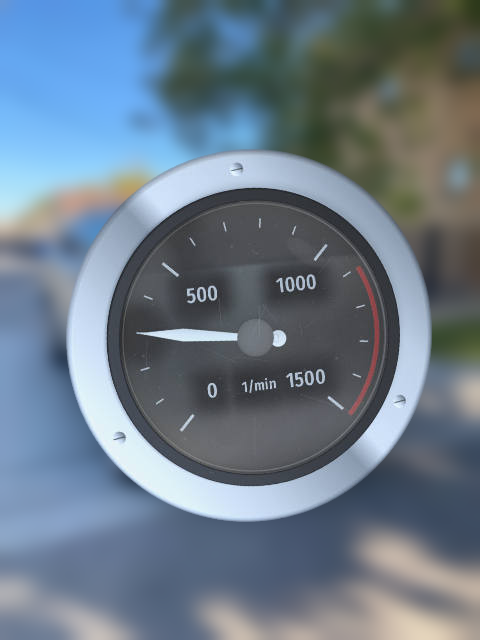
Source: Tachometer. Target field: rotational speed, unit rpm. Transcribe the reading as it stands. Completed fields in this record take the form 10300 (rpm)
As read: 300 (rpm)
